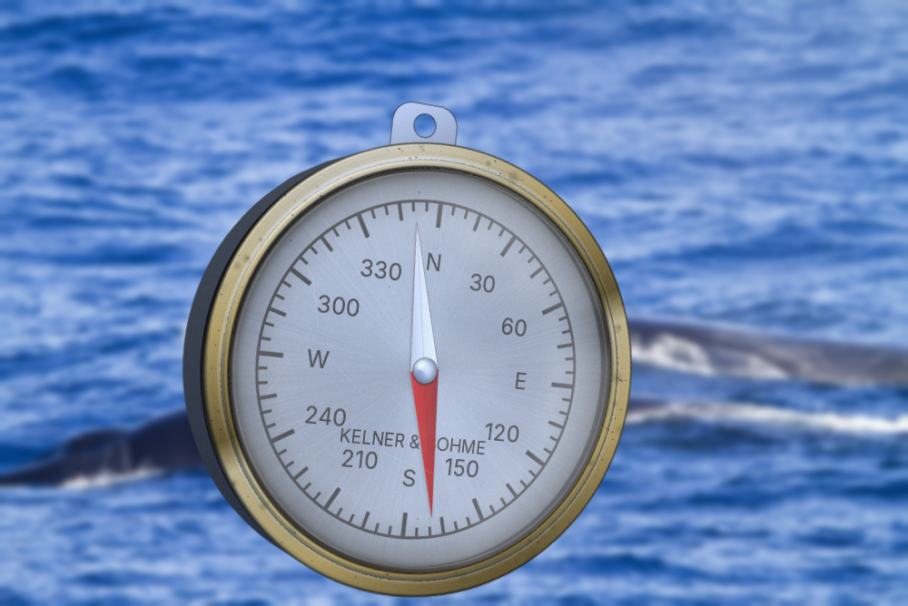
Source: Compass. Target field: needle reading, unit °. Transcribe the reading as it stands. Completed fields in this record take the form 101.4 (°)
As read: 170 (°)
